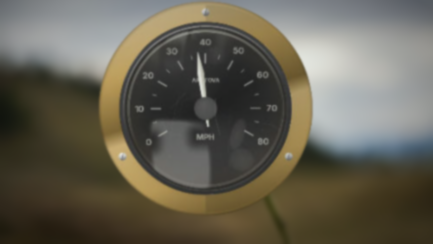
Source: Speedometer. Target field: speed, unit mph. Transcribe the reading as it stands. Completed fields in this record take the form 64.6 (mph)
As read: 37.5 (mph)
